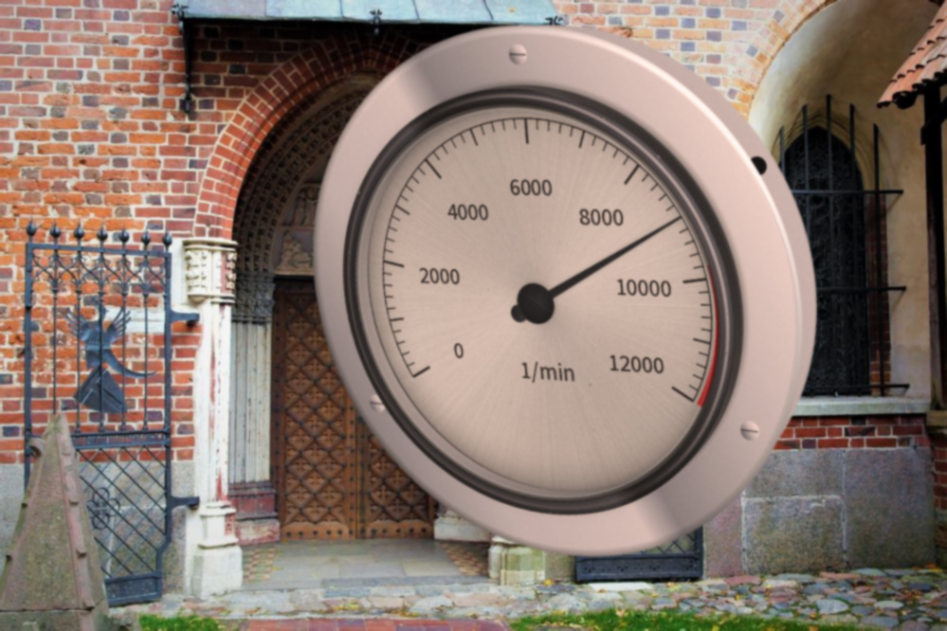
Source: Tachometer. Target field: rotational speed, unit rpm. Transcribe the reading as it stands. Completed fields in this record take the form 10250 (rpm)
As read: 9000 (rpm)
